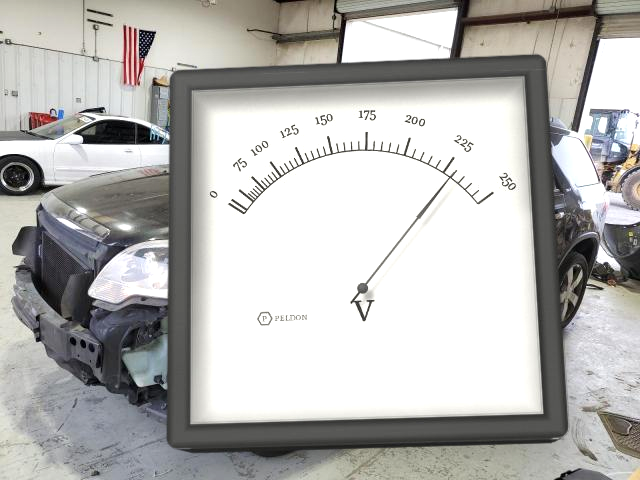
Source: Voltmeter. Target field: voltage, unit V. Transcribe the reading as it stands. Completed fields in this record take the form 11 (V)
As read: 230 (V)
